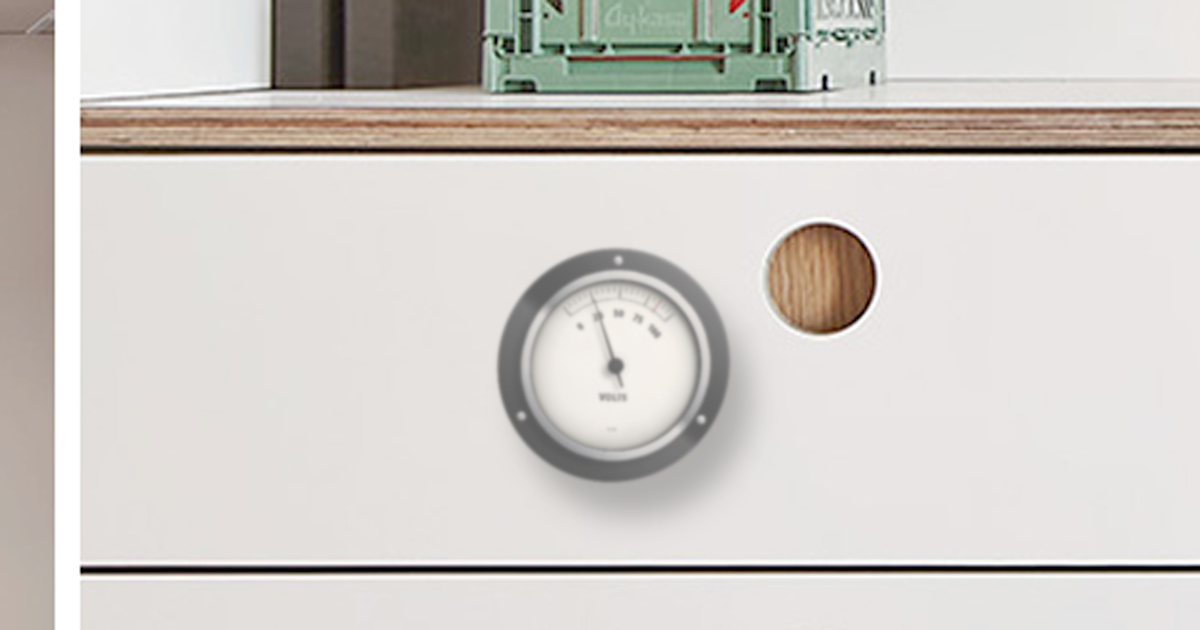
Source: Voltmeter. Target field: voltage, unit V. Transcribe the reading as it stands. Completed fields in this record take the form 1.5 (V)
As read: 25 (V)
